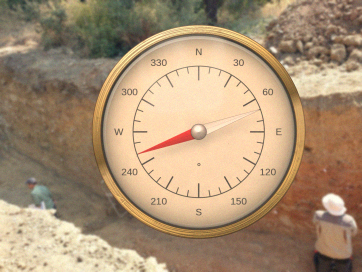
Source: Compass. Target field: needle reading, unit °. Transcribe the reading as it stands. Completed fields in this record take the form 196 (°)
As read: 250 (°)
